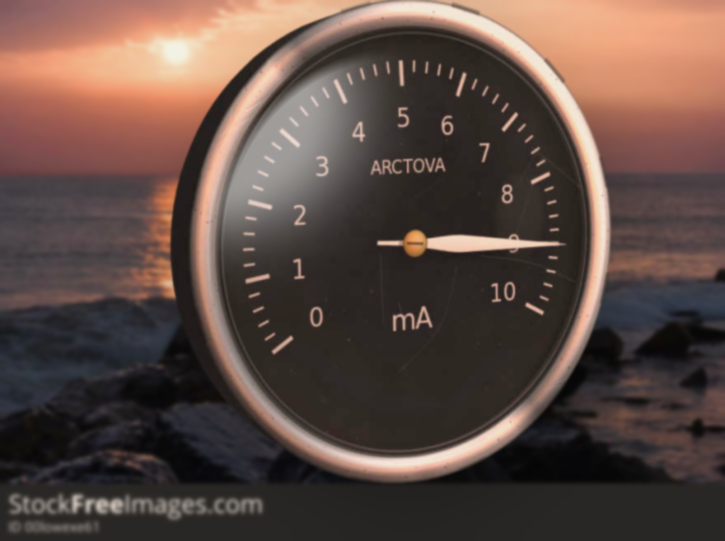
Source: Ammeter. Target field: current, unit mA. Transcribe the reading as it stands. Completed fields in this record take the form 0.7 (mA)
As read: 9 (mA)
